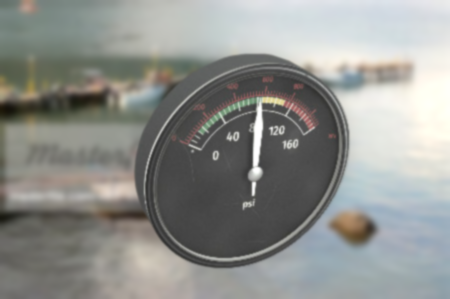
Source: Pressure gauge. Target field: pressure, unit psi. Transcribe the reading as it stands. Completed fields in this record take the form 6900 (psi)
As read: 80 (psi)
